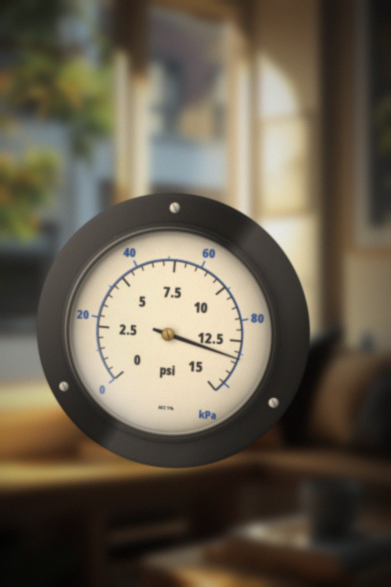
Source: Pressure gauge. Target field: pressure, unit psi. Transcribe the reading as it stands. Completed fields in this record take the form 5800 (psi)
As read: 13.25 (psi)
